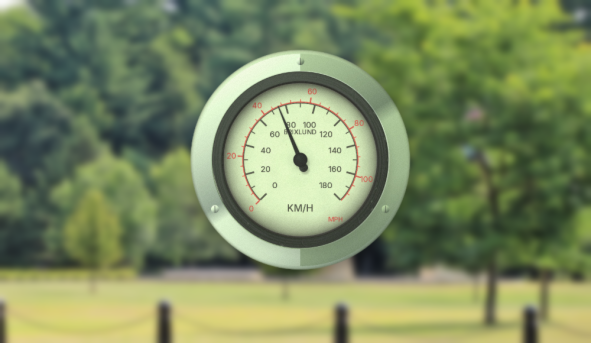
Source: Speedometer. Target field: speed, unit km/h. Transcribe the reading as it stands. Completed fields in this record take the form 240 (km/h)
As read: 75 (km/h)
